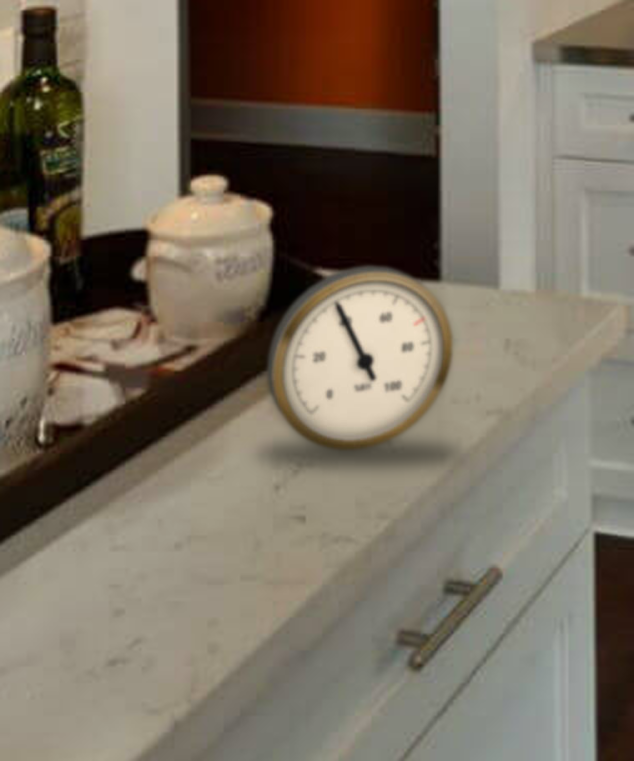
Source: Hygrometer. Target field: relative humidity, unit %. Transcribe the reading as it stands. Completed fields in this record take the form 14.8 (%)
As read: 40 (%)
